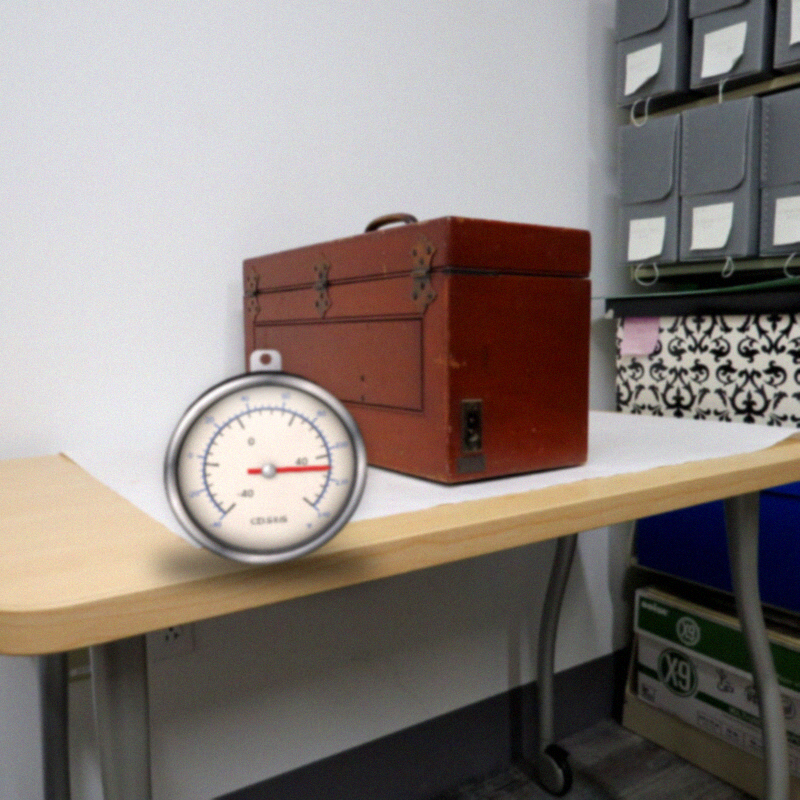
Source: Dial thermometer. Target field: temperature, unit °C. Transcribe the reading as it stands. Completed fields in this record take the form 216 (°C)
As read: 44 (°C)
